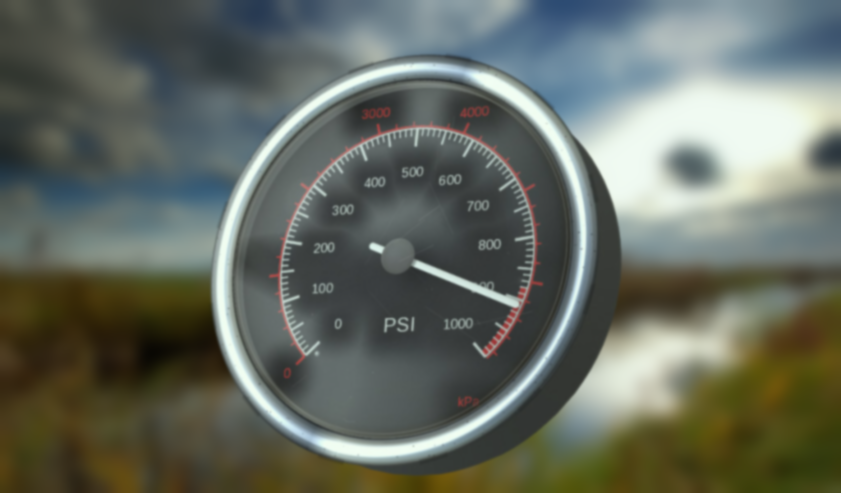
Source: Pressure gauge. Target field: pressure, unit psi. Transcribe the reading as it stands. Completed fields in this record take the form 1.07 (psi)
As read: 910 (psi)
